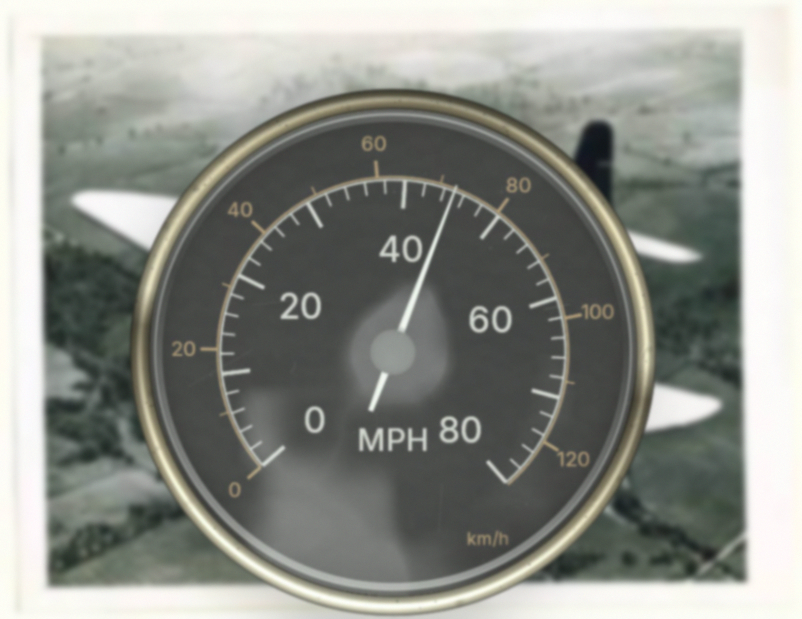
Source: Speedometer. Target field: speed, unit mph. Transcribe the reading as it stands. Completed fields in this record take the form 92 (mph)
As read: 45 (mph)
